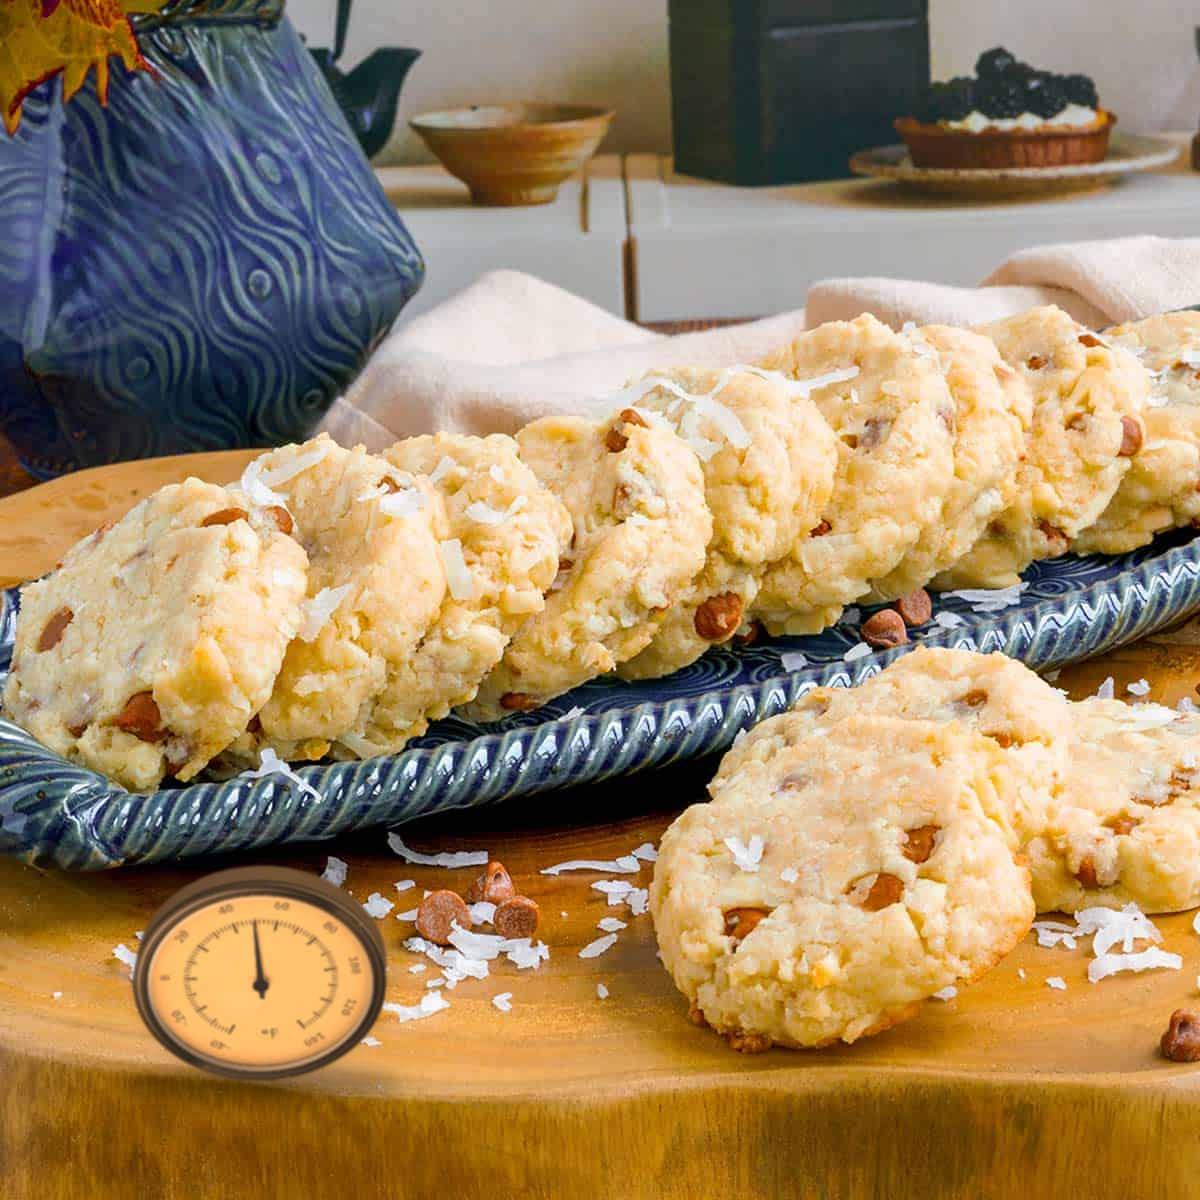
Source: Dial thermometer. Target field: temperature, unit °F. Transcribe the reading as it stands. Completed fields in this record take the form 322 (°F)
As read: 50 (°F)
